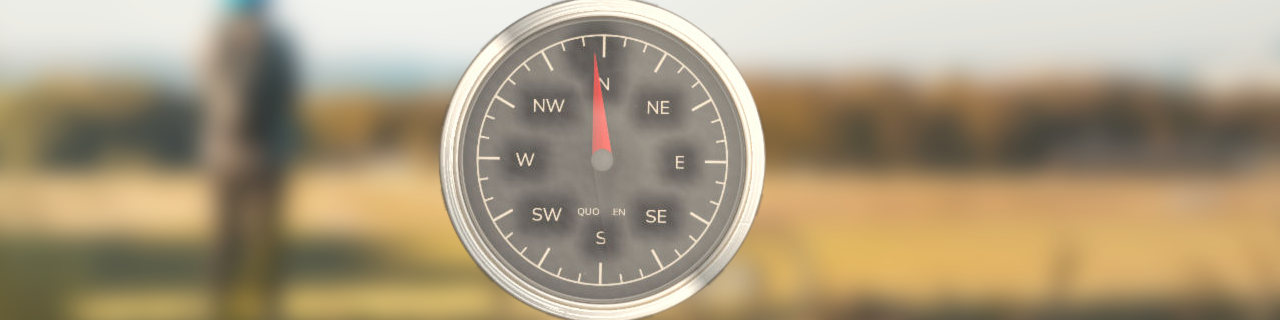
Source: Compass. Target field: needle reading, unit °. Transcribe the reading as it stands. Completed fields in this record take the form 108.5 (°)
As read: 355 (°)
